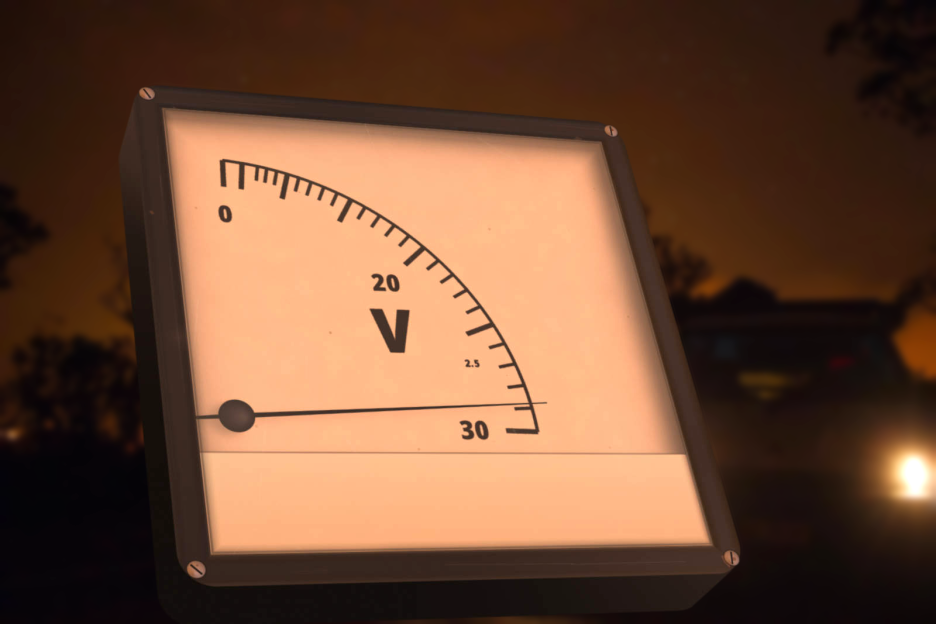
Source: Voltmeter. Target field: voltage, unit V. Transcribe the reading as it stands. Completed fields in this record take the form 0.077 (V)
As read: 29 (V)
